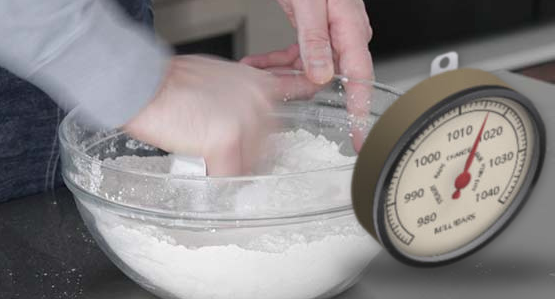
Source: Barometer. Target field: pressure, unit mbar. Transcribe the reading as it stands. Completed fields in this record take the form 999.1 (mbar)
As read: 1015 (mbar)
